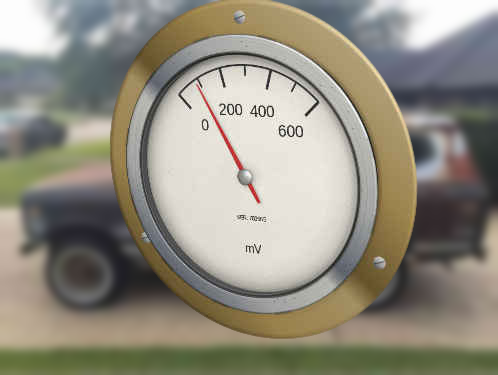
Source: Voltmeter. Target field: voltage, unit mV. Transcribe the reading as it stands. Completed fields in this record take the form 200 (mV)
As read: 100 (mV)
